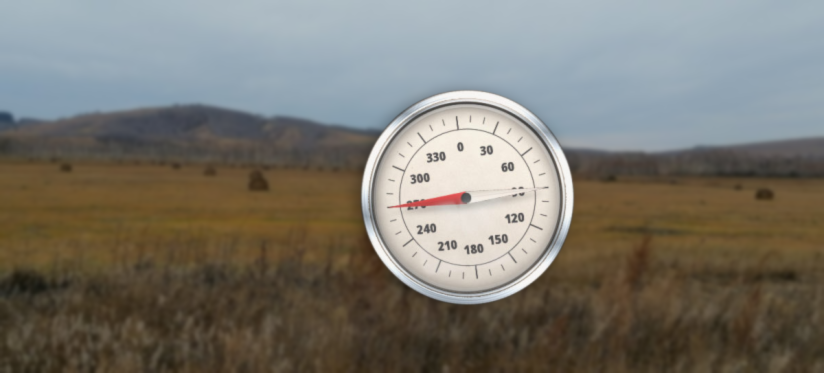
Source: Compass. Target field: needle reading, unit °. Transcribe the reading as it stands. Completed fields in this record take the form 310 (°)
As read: 270 (°)
